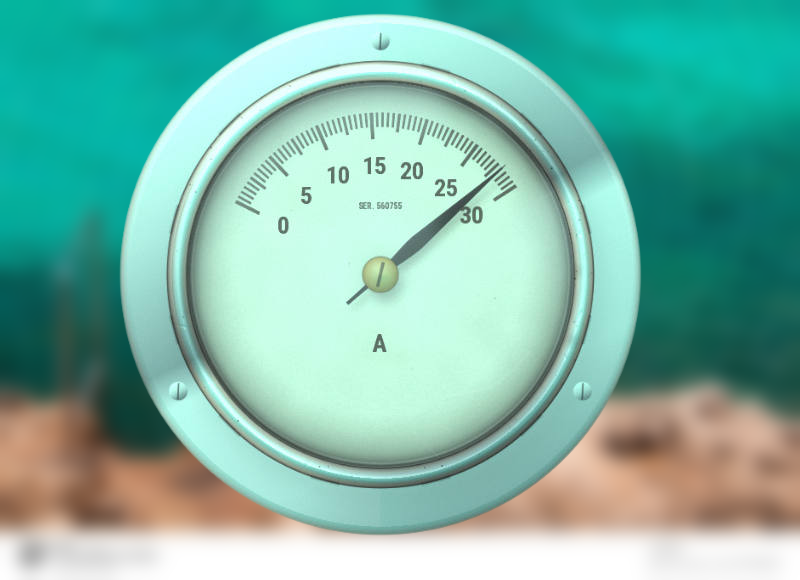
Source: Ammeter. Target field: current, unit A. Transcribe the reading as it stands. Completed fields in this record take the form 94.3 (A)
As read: 28 (A)
